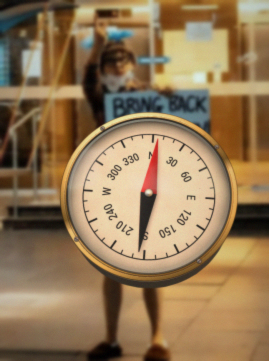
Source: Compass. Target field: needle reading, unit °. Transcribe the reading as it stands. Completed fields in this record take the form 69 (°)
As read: 5 (°)
